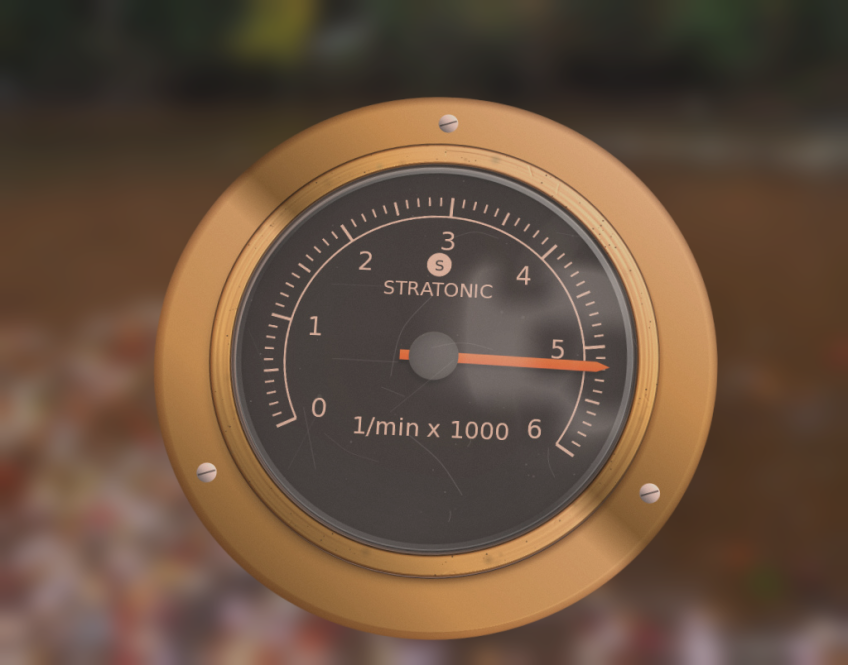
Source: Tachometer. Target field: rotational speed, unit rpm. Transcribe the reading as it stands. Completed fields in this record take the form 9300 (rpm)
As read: 5200 (rpm)
